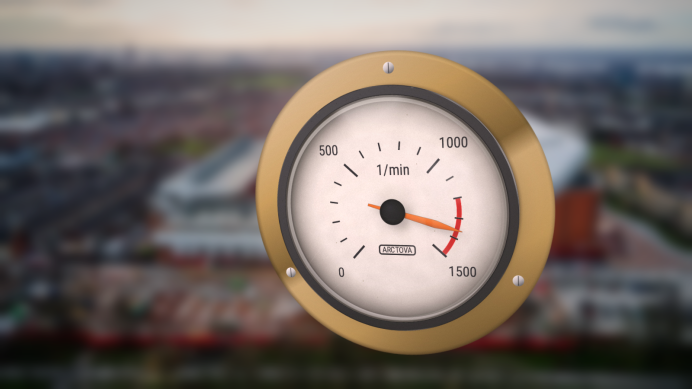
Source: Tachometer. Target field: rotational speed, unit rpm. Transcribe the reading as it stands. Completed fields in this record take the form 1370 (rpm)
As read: 1350 (rpm)
